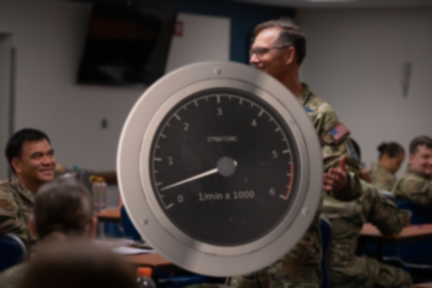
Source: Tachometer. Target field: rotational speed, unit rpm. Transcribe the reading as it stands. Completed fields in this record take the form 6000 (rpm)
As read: 375 (rpm)
